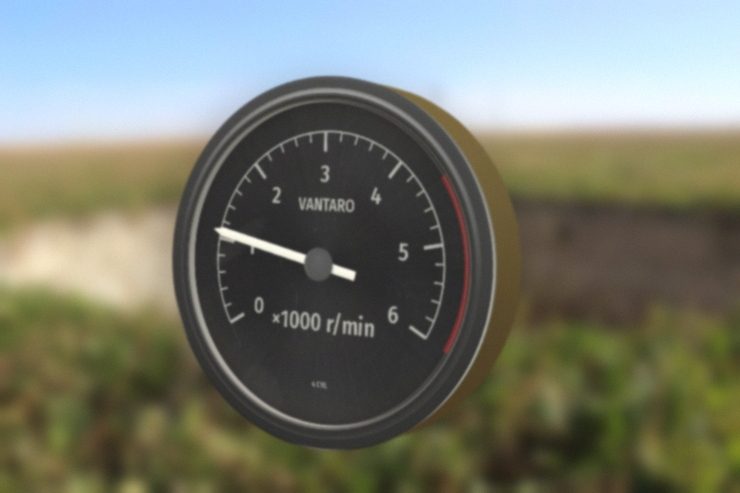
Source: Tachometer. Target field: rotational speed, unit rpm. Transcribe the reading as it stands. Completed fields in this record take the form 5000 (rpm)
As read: 1100 (rpm)
